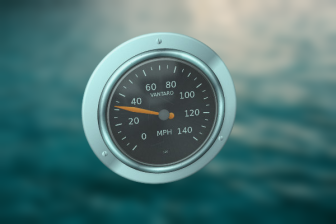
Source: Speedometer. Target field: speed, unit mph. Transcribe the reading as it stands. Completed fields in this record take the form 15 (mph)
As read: 32.5 (mph)
